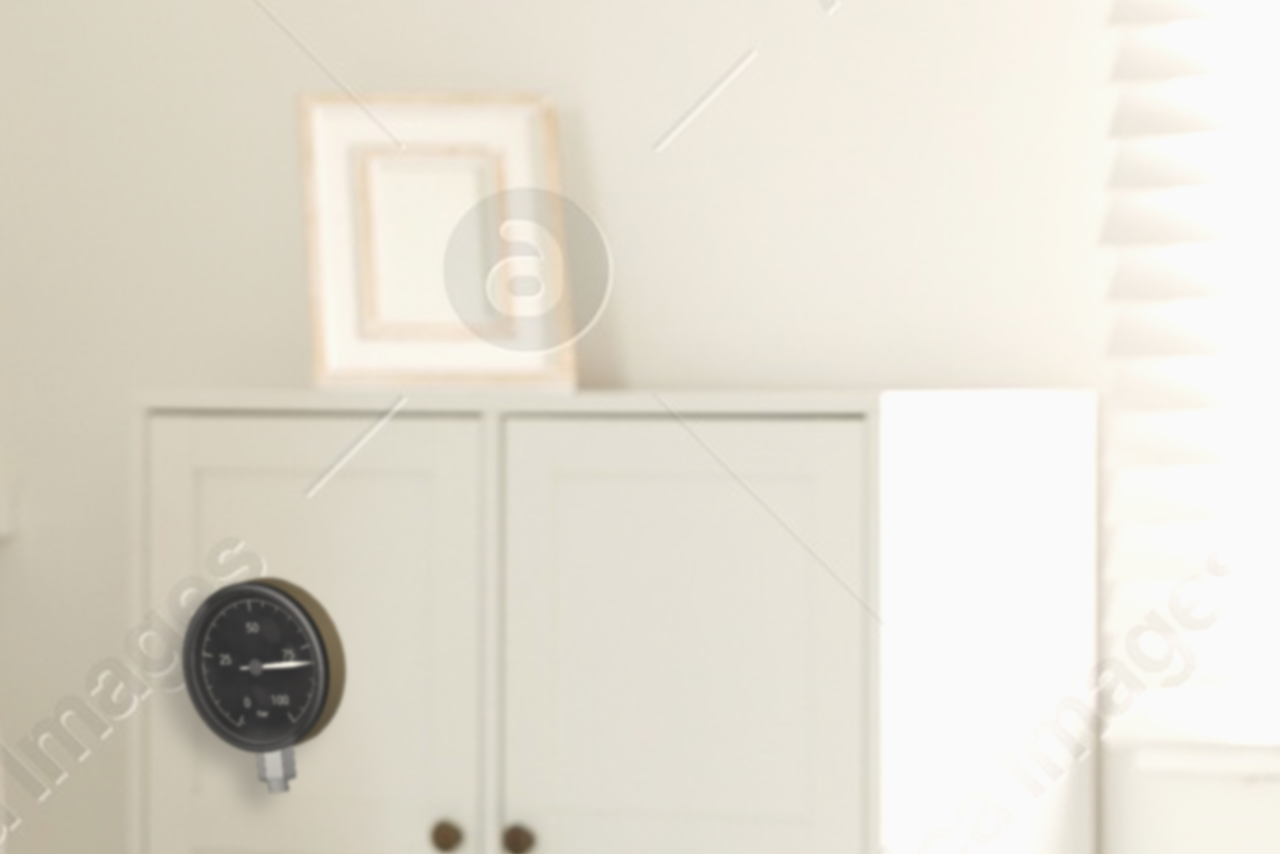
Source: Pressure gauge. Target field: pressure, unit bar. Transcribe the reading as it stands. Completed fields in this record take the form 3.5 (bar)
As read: 80 (bar)
